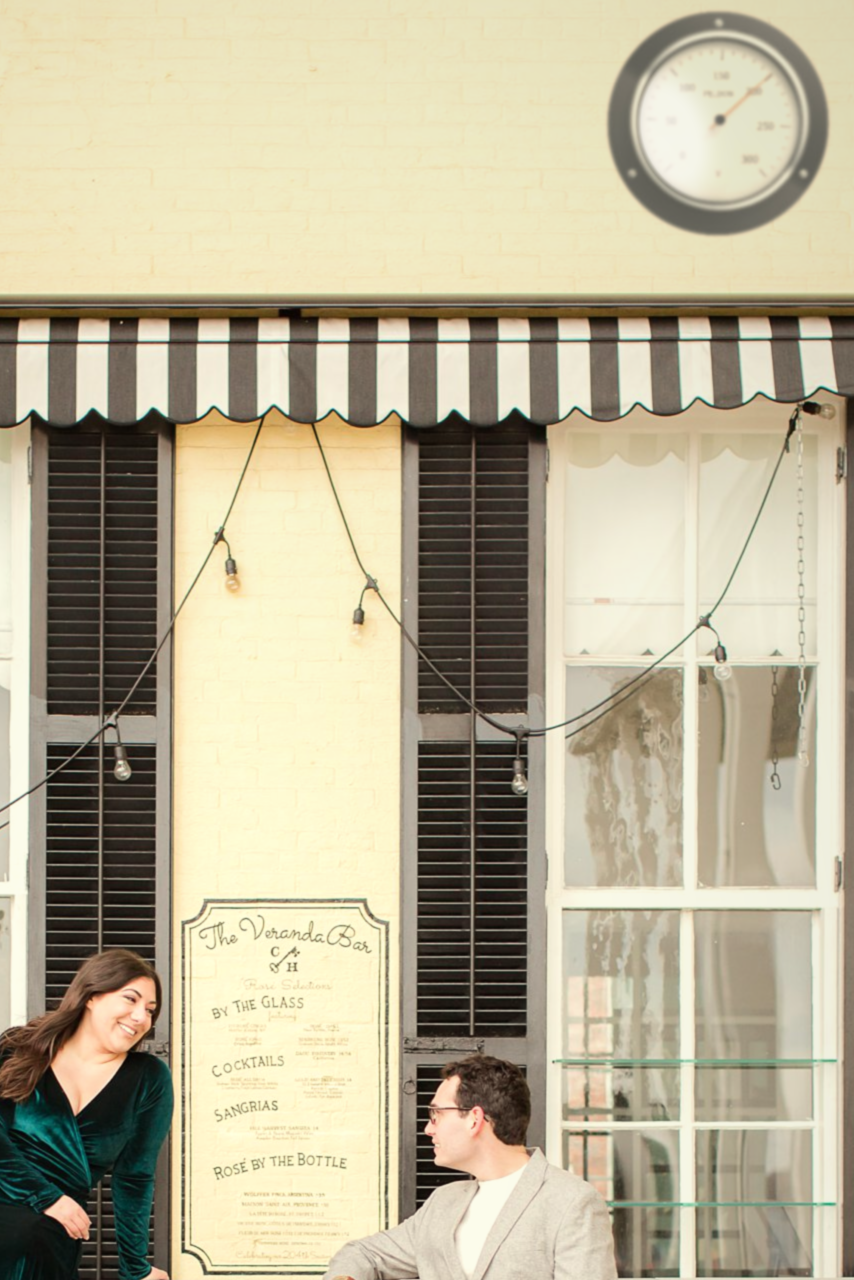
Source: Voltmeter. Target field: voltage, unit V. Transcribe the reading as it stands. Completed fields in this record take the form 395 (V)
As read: 200 (V)
